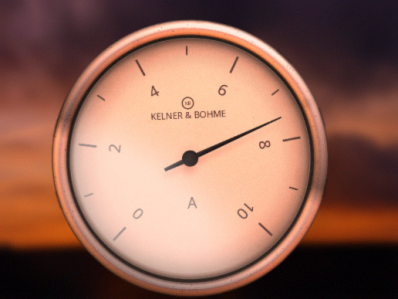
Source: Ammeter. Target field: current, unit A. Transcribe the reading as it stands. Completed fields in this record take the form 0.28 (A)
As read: 7.5 (A)
